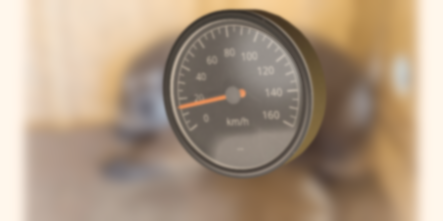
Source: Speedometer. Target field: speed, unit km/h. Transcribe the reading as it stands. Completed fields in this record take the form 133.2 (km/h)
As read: 15 (km/h)
